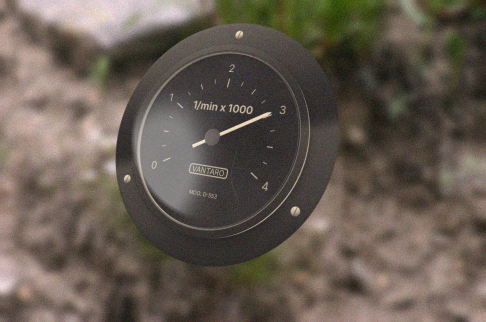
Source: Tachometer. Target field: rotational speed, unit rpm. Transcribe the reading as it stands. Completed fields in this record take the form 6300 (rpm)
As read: 3000 (rpm)
